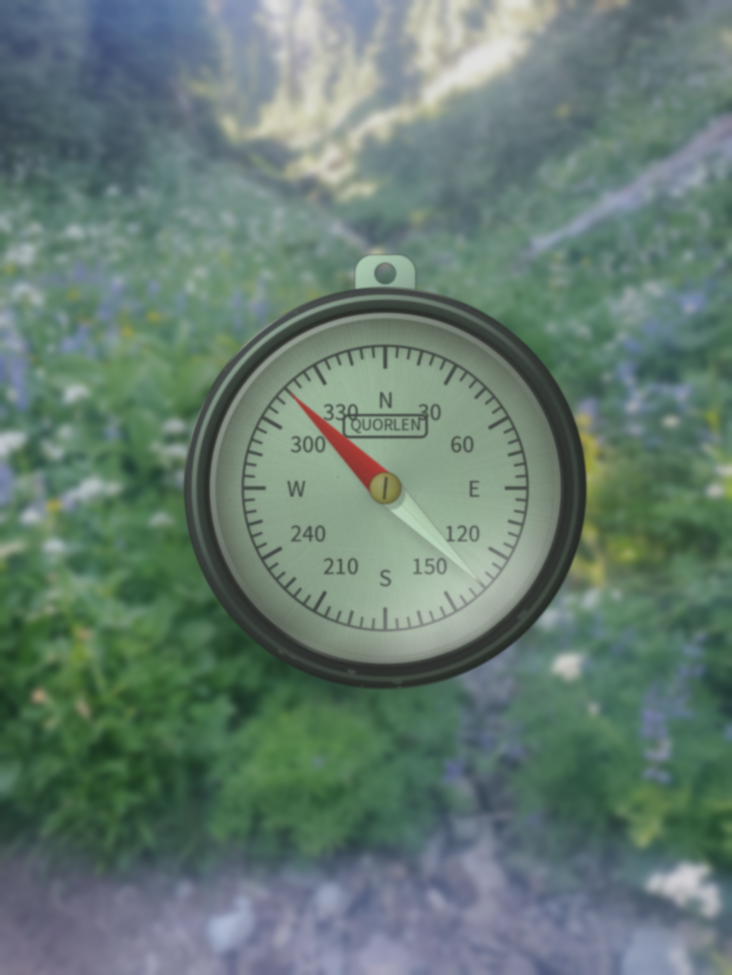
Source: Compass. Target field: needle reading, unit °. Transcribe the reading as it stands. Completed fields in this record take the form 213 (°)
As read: 315 (°)
